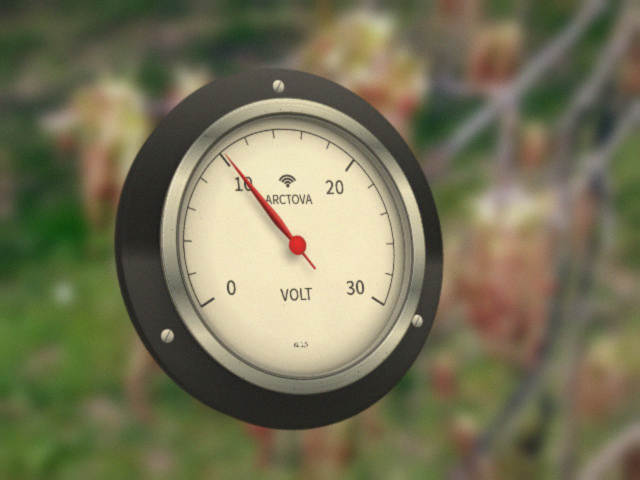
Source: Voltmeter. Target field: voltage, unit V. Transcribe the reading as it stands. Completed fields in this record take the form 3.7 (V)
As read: 10 (V)
